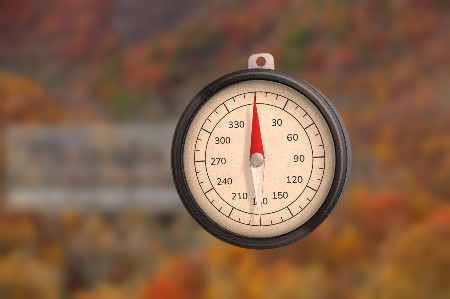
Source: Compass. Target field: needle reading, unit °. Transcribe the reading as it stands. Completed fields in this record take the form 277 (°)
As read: 0 (°)
